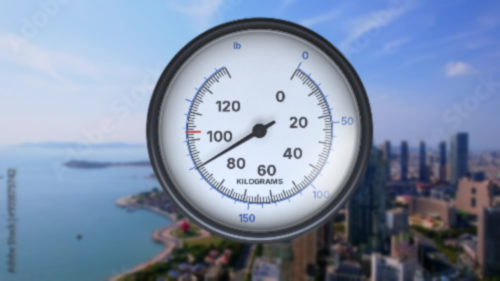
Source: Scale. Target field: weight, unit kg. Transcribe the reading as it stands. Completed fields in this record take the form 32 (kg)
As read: 90 (kg)
